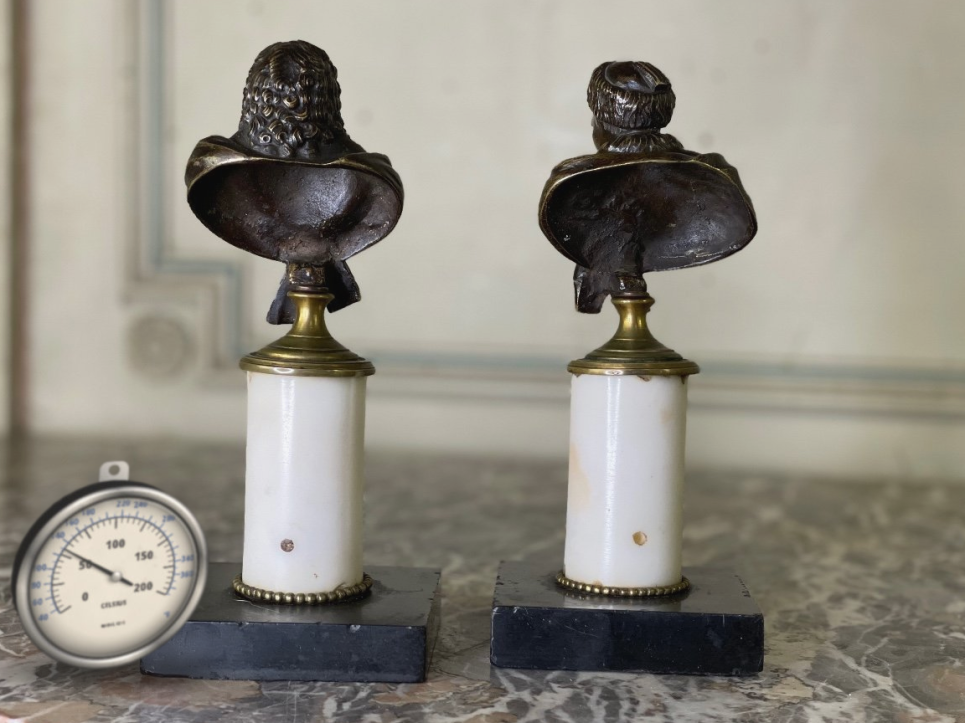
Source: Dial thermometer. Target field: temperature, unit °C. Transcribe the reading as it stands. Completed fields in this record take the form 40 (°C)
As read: 55 (°C)
